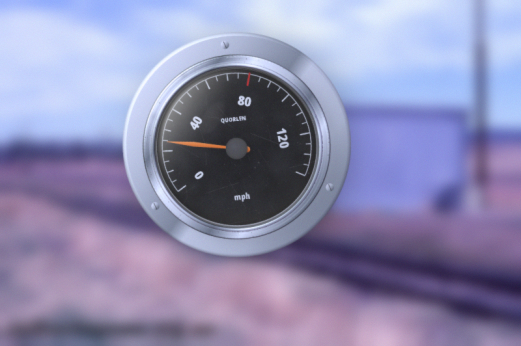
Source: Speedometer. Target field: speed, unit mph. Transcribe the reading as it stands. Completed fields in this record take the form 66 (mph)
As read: 25 (mph)
